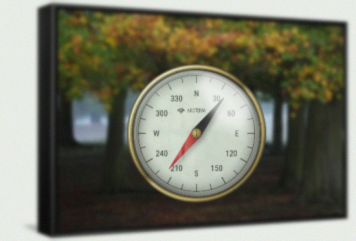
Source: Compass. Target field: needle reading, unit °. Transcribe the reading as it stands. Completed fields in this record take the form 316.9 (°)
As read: 217.5 (°)
